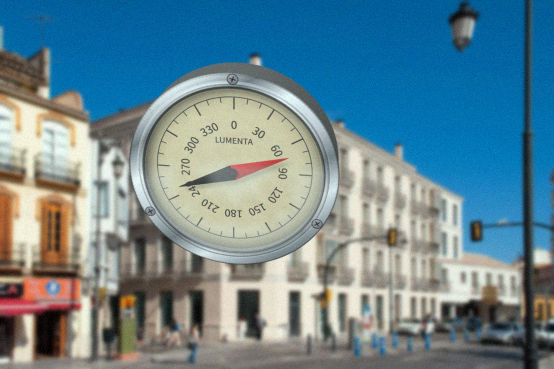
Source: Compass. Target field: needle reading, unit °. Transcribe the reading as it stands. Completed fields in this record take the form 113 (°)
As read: 70 (°)
